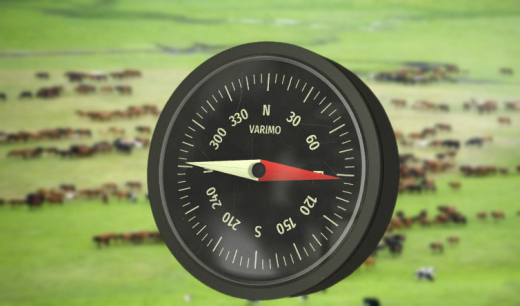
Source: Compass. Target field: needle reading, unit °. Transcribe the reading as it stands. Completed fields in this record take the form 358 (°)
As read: 92.5 (°)
